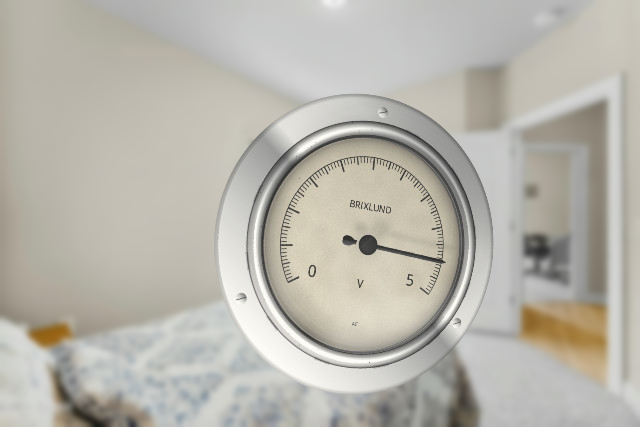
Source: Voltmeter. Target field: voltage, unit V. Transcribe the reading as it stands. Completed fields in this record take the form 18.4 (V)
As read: 4.5 (V)
